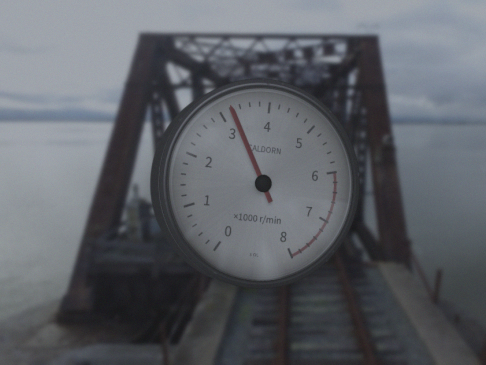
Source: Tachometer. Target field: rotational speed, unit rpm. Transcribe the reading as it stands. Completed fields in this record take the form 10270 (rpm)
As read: 3200 (rpm)
